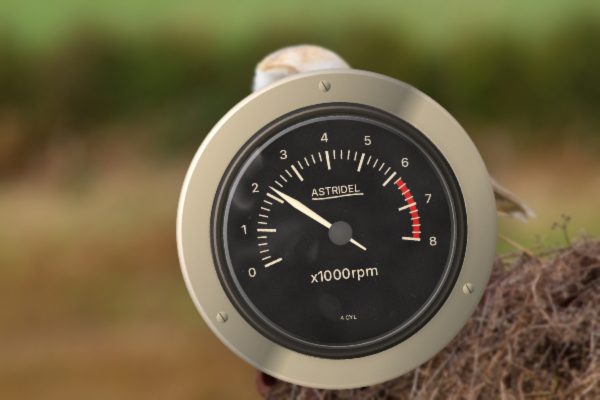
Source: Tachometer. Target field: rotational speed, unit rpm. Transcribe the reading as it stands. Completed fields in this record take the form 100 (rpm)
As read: 2200 (rpm)
